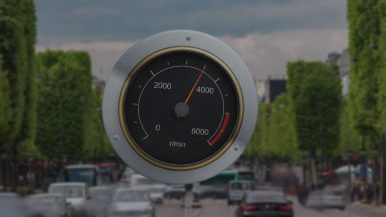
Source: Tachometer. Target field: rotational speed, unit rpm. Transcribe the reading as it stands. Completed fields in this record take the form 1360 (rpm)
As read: 3500 (rpm)
